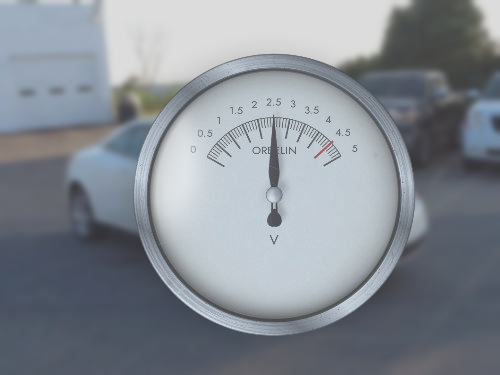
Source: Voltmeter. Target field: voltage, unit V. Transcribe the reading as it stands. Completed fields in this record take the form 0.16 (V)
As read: 2.5 (V)
